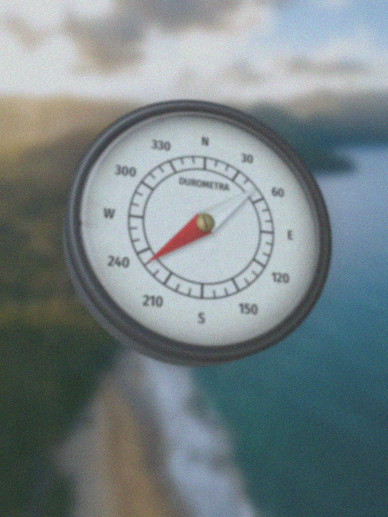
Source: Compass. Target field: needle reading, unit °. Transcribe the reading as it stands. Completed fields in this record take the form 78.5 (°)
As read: 230 (°)
